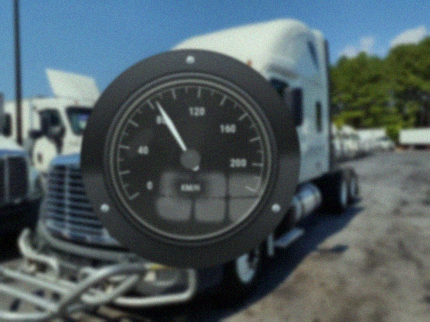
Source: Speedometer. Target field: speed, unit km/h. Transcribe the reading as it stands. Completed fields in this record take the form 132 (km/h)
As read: 85 (km/h)
